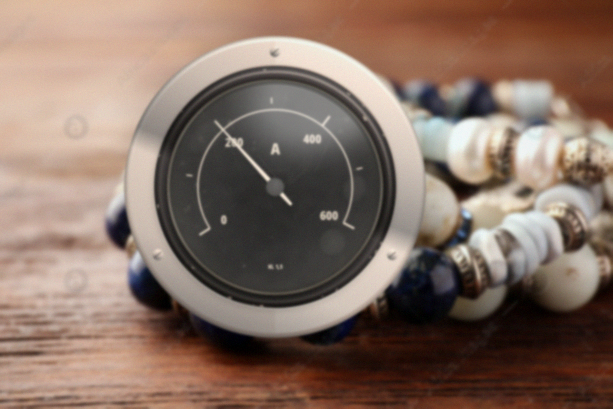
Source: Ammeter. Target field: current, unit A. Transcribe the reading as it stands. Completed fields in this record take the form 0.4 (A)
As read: 200 (A)
